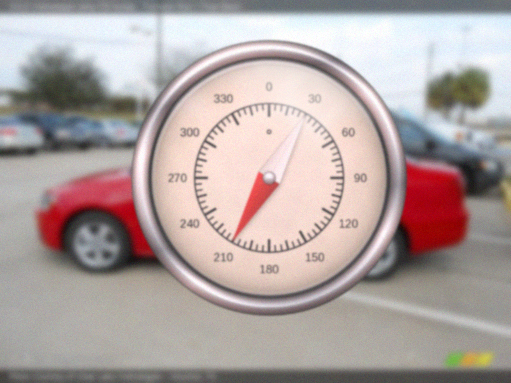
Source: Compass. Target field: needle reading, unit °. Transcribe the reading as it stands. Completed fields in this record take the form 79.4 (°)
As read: 210 (°)
